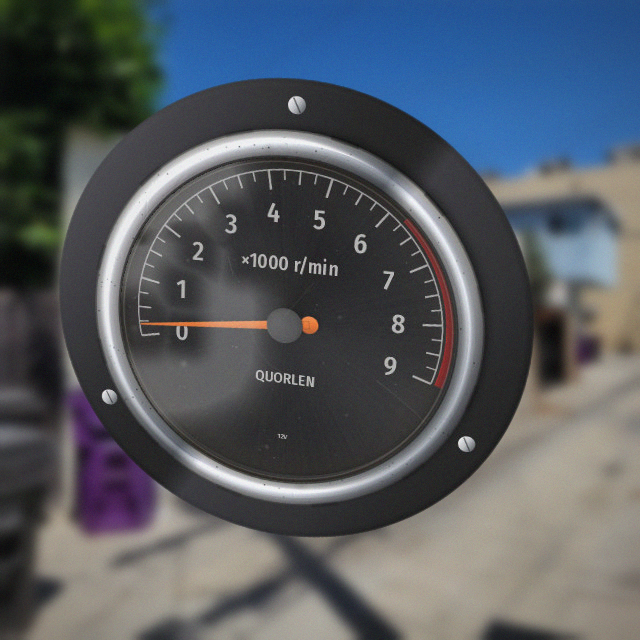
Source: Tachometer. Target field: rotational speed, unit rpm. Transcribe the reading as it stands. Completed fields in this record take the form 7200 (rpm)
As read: 250 (rpm)
